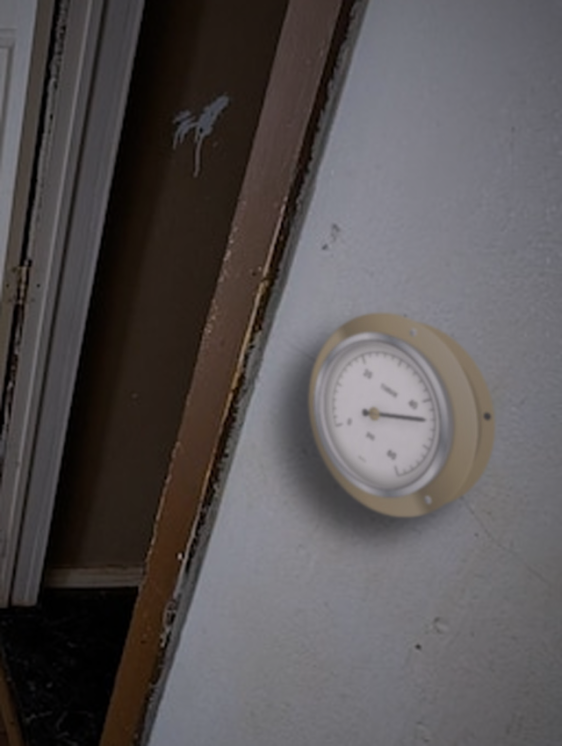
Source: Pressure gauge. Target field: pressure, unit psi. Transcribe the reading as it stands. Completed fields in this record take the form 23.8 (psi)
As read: 44 (psi)
